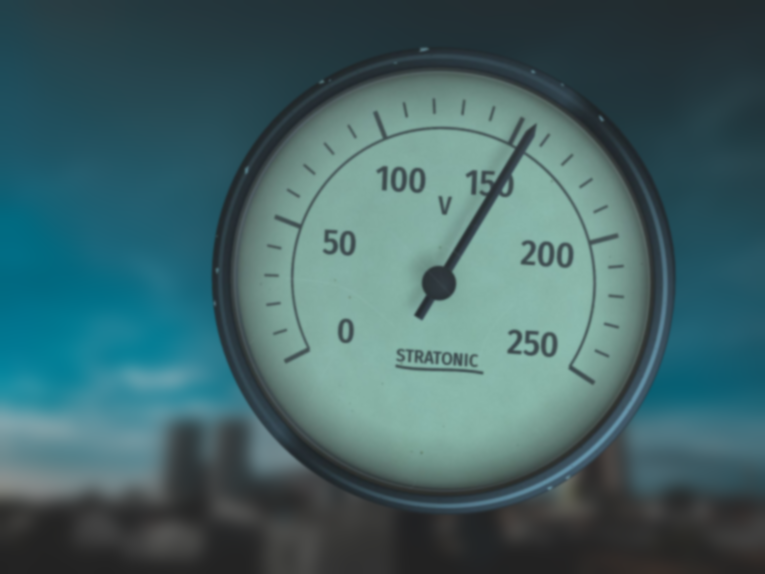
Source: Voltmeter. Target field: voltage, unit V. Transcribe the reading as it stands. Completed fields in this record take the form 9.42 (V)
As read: 155 (V)
